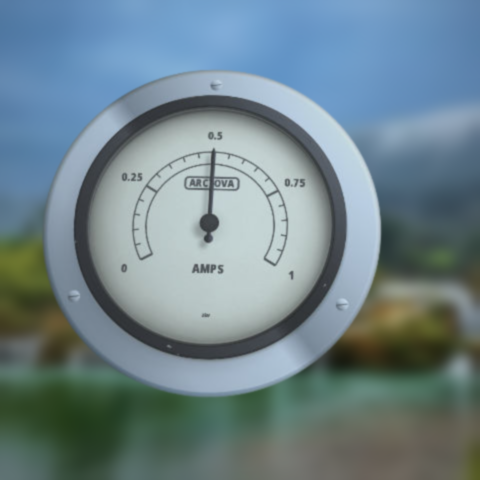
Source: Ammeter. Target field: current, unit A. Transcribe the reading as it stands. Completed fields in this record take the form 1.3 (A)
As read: 0.5 (A)
